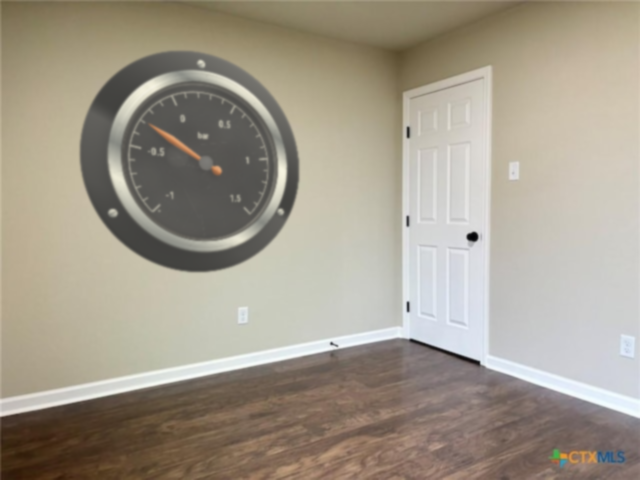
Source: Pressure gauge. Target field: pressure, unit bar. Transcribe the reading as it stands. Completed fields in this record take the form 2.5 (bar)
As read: -0.3 (bar)
